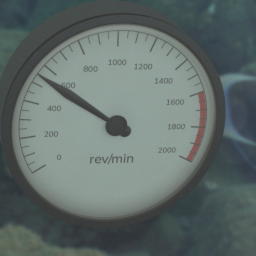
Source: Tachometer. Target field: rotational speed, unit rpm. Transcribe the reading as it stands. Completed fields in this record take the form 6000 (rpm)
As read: 550 (rpm)
